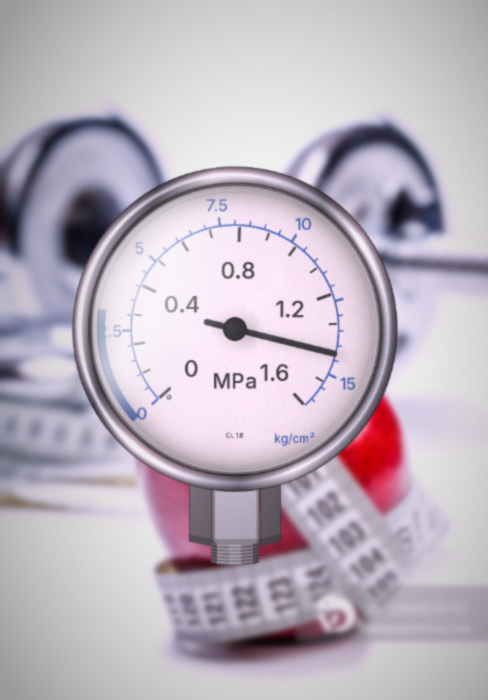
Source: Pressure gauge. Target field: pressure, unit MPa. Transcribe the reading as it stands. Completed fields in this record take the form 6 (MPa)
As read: 1.4 (MPa)
